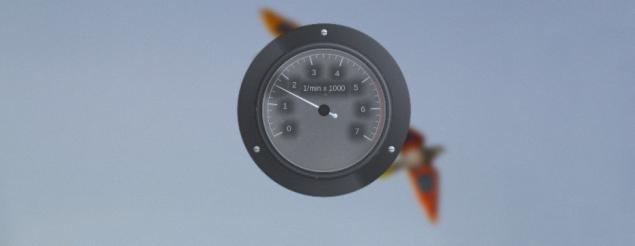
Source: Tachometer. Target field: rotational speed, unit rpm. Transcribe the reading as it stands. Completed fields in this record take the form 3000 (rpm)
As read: 1600 (rpm)
